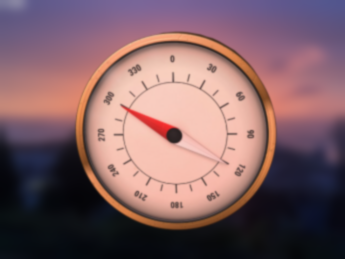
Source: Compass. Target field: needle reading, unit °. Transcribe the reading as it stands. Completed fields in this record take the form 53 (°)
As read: 300 (°)
